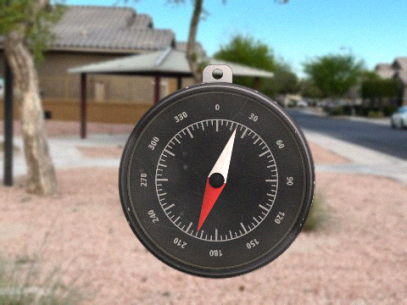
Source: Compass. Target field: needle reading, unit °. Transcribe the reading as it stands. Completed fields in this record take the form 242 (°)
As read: 200 (°)
